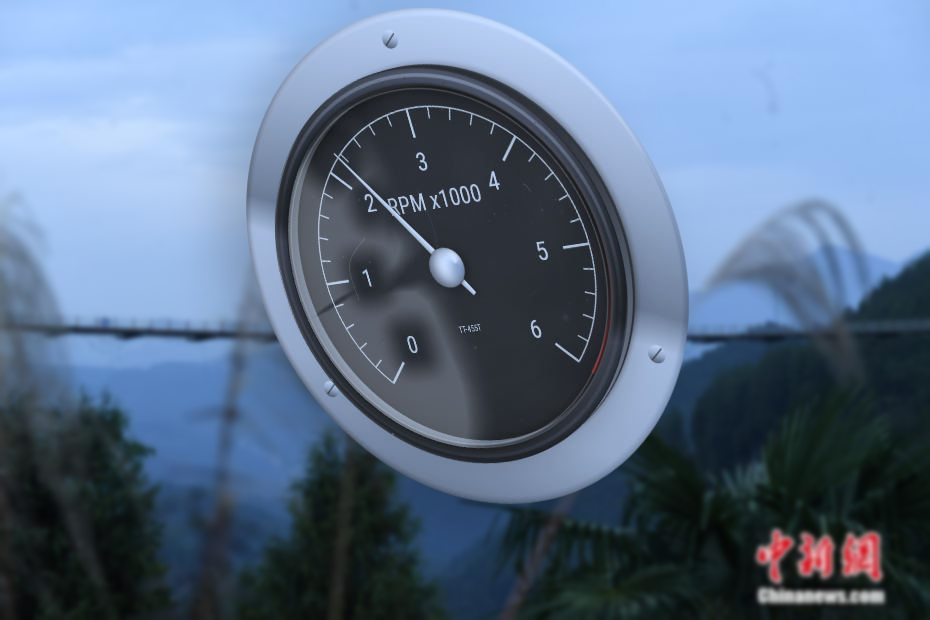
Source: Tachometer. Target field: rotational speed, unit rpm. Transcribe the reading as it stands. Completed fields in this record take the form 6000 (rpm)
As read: 2200 (rpm)
